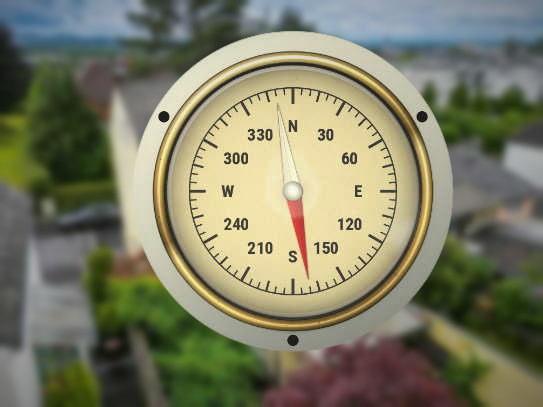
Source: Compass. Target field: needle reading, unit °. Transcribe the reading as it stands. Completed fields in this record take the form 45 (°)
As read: 170 (°)
